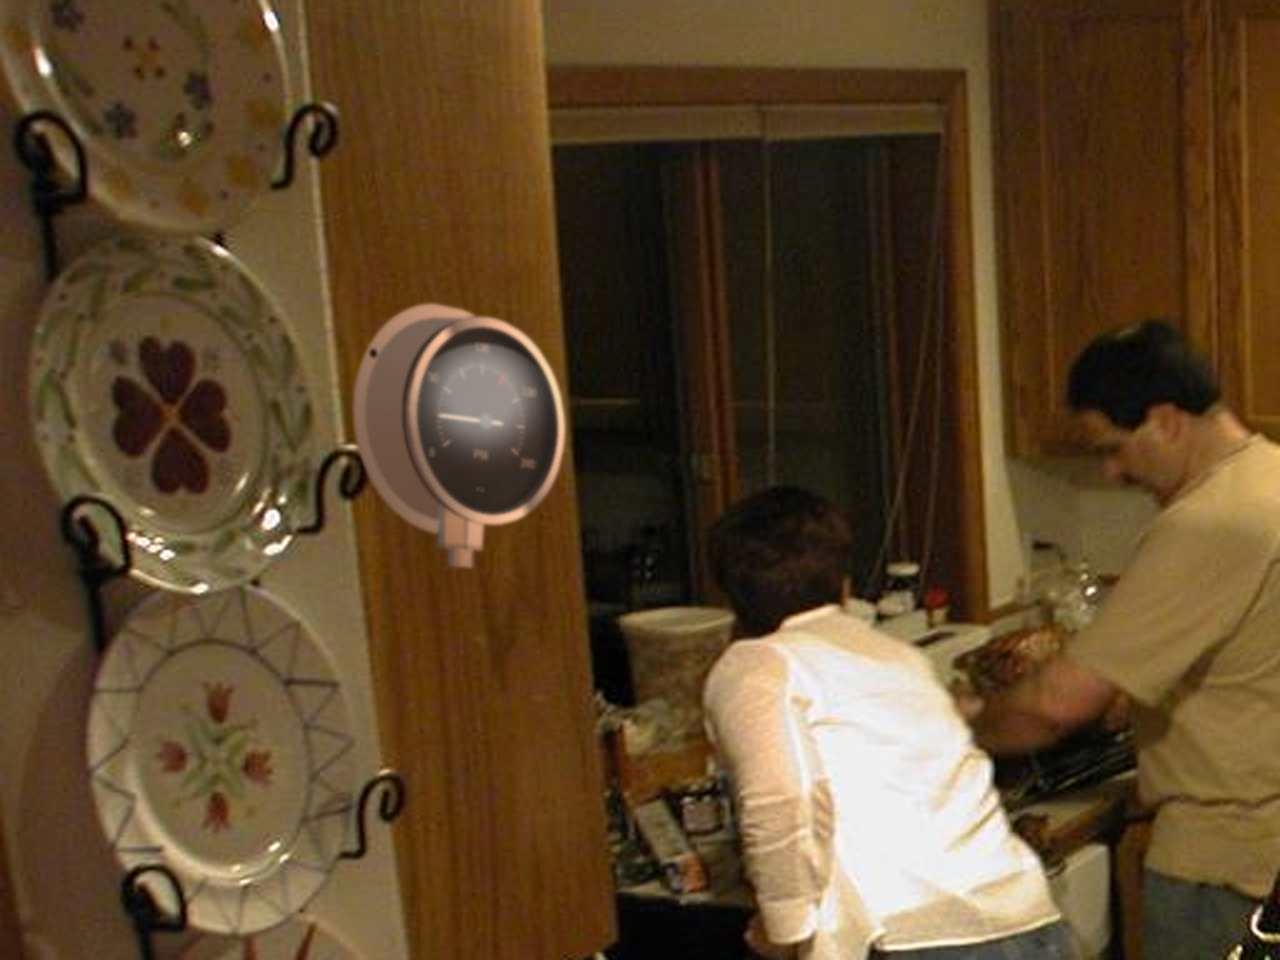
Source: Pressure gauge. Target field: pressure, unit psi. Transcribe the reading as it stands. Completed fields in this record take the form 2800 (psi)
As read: 25 (psi)
